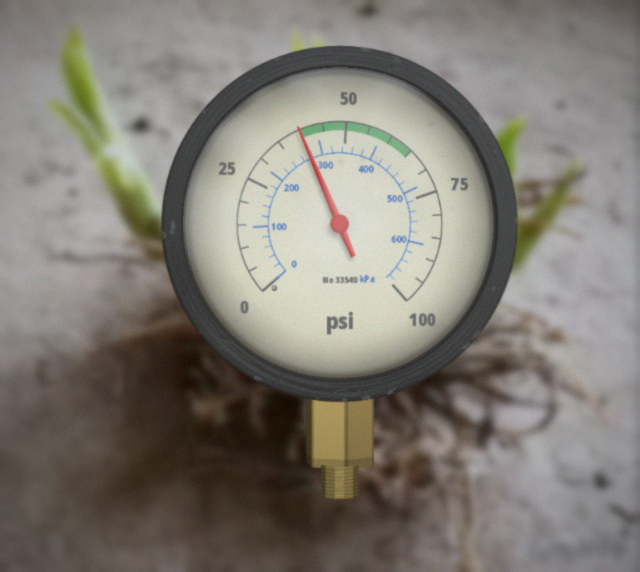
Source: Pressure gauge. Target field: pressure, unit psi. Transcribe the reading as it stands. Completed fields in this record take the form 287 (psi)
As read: 40 (psi)
